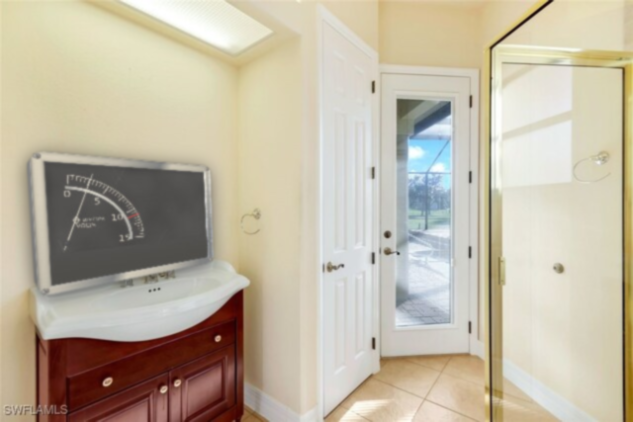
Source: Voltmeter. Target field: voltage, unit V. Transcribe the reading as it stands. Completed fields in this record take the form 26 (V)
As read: 2.5 (V)
